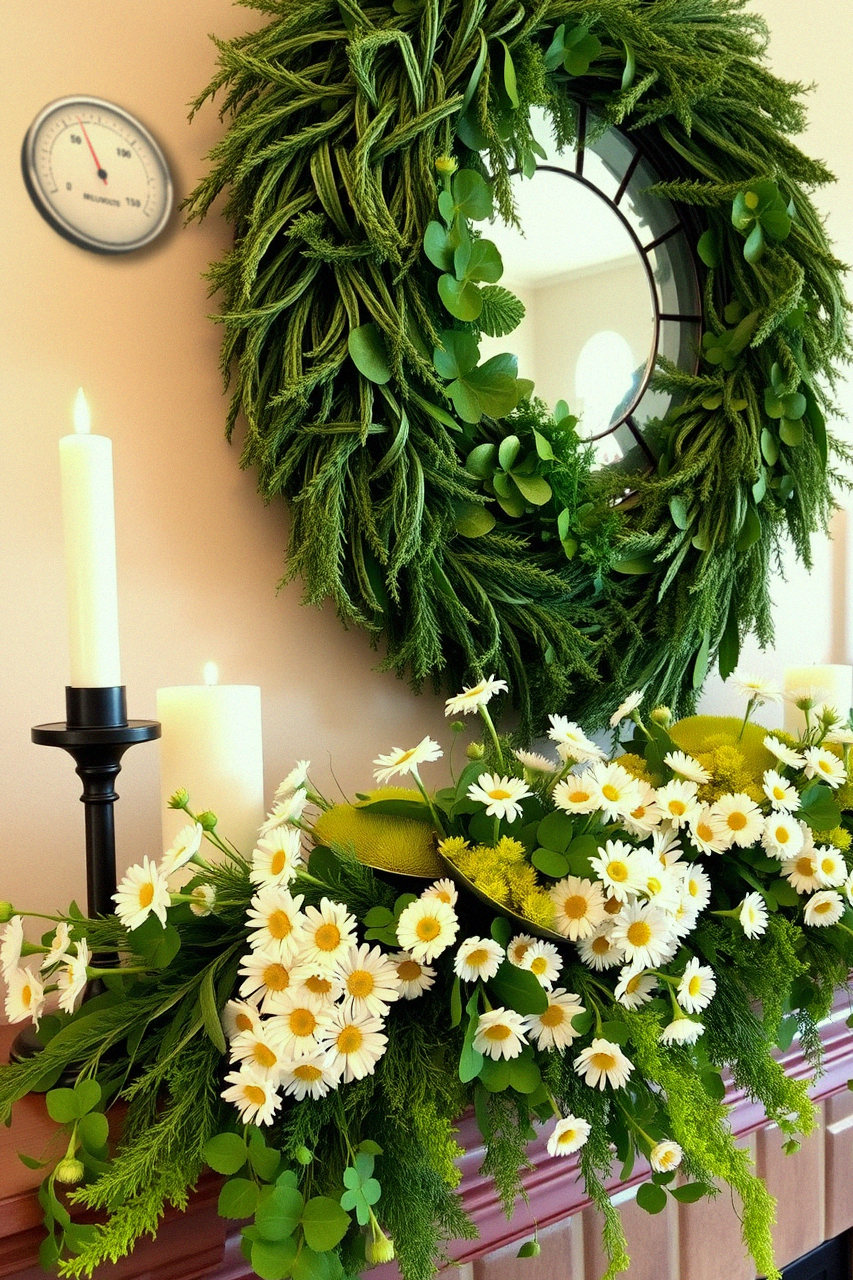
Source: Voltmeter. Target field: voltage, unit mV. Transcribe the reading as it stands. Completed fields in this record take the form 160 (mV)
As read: 60 (mV)
